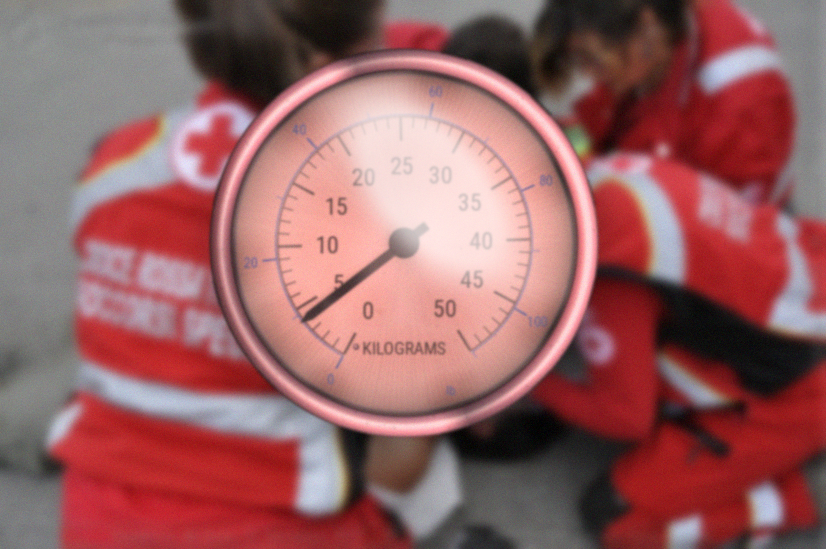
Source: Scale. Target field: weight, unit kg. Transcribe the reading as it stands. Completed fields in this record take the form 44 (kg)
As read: 4 (kg)
